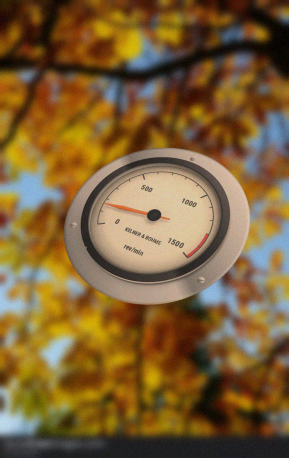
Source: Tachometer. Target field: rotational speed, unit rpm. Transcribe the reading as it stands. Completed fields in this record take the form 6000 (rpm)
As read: 150 (rpm)
